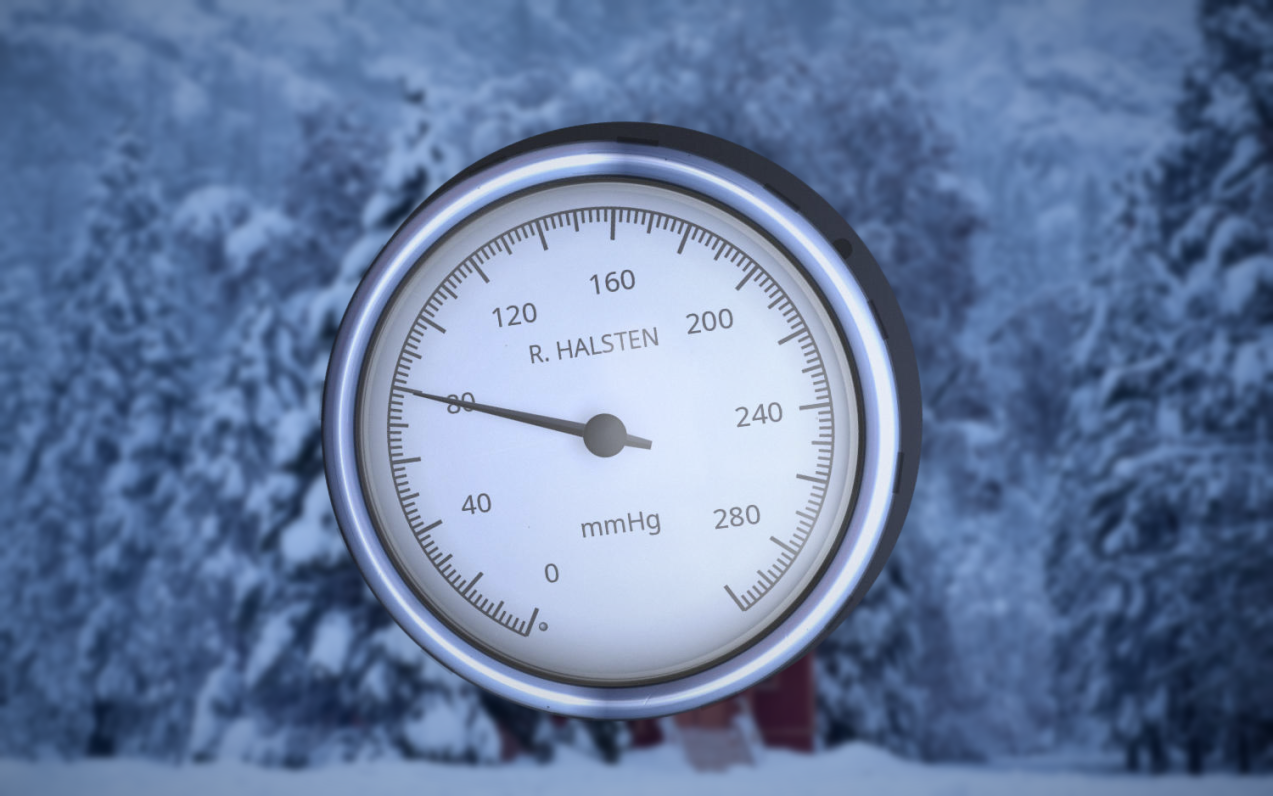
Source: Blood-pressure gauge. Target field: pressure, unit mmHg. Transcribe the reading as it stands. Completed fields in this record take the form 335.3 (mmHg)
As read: 80 (mmHg)
